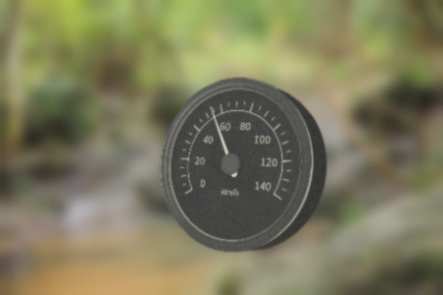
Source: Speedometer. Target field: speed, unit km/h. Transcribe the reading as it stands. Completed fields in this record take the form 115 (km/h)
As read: 55 (km/h)
